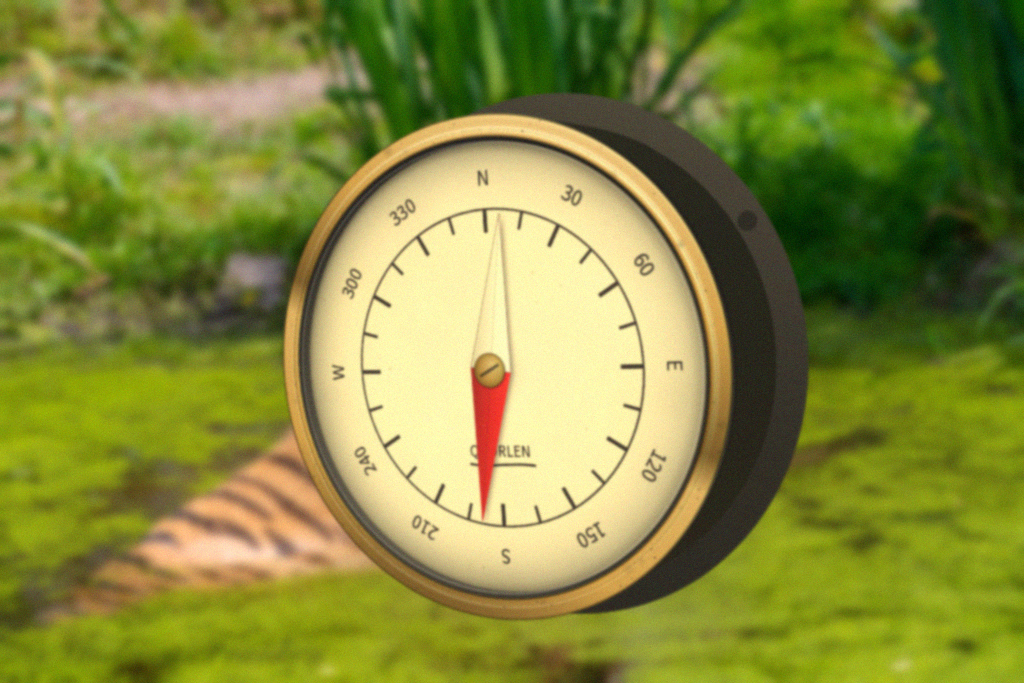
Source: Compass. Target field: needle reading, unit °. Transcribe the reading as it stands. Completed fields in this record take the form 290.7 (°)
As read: 187.5 (°)
